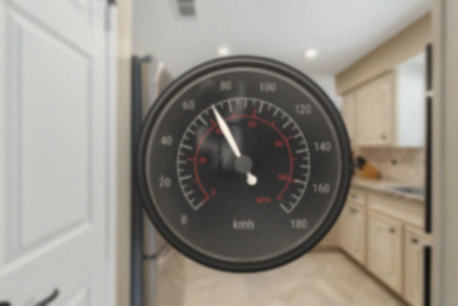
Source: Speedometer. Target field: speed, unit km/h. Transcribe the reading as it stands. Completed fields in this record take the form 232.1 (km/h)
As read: 70 (km/h)
